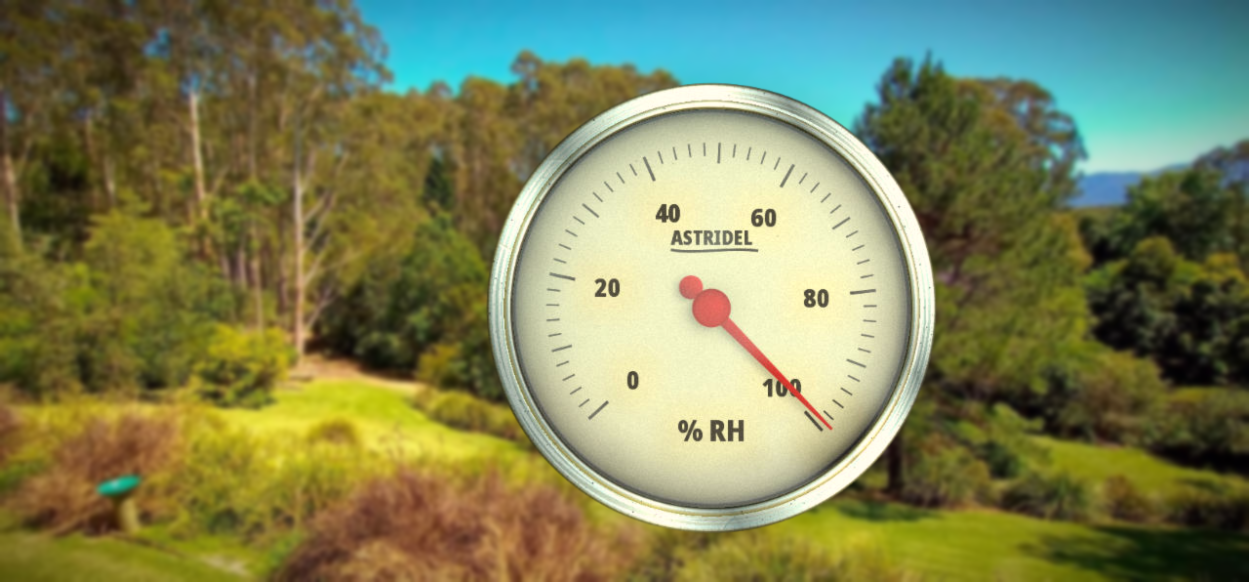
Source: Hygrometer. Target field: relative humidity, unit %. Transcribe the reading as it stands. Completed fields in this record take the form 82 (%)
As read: 99 (%)
